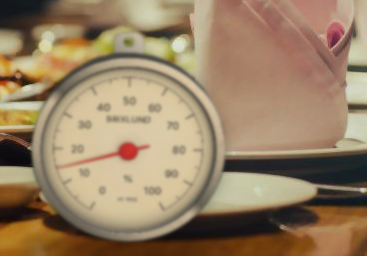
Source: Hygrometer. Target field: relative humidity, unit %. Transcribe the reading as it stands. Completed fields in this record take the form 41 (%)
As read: 15 (%)
